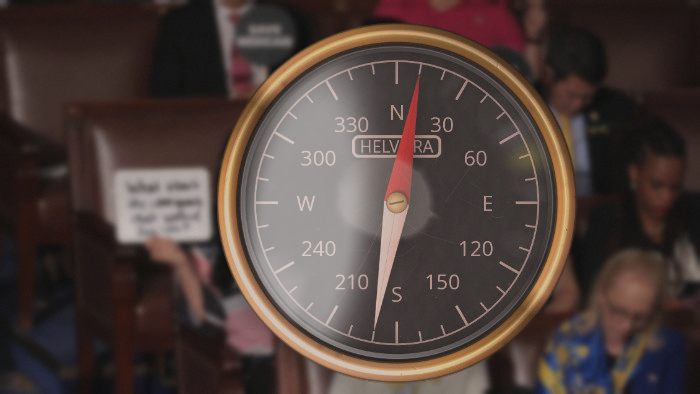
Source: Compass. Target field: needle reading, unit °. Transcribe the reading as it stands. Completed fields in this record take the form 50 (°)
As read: 10 (°)
